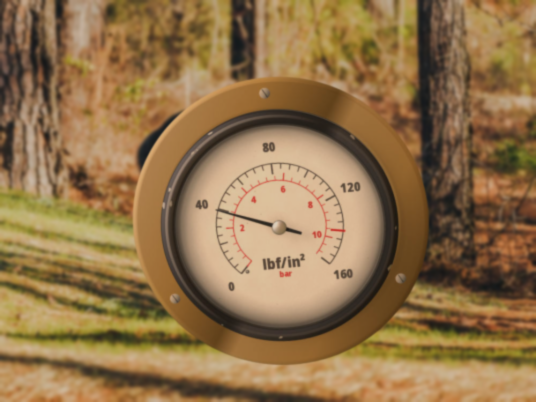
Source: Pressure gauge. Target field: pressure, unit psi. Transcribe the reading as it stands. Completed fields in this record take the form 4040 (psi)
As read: 40 (psi)
